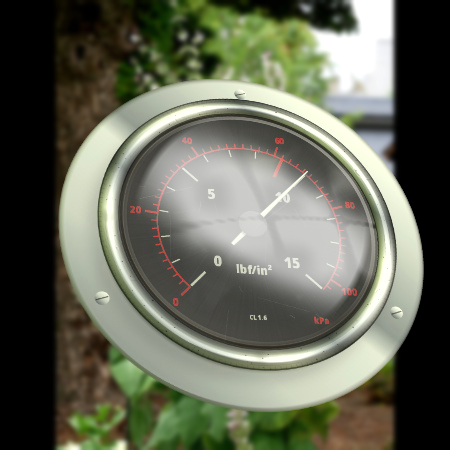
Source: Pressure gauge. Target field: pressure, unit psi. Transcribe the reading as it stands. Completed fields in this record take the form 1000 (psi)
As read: 10 (psi)
